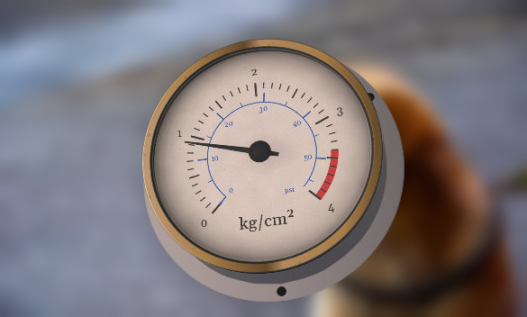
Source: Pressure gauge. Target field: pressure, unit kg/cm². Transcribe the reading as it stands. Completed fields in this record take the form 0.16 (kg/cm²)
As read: 0.9 (kg/cm²)
